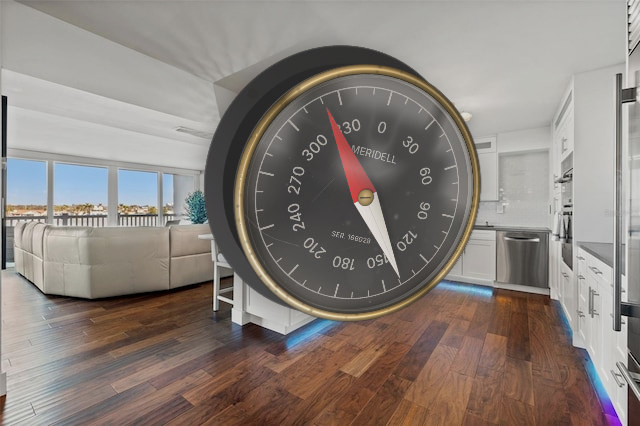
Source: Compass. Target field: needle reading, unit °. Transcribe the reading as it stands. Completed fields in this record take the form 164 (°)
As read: 320 (°)
